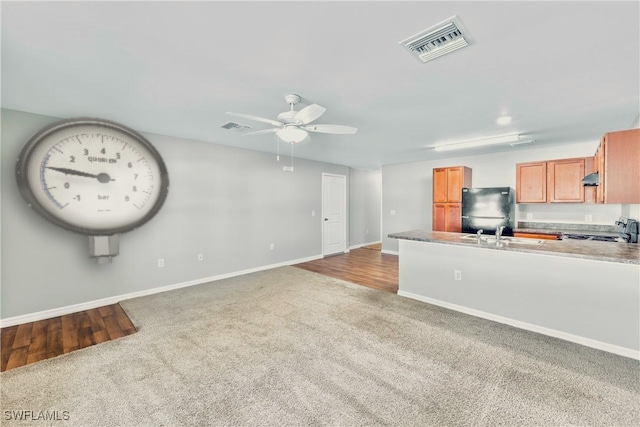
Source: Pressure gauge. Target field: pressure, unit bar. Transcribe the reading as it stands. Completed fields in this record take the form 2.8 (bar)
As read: 1 (bar)
